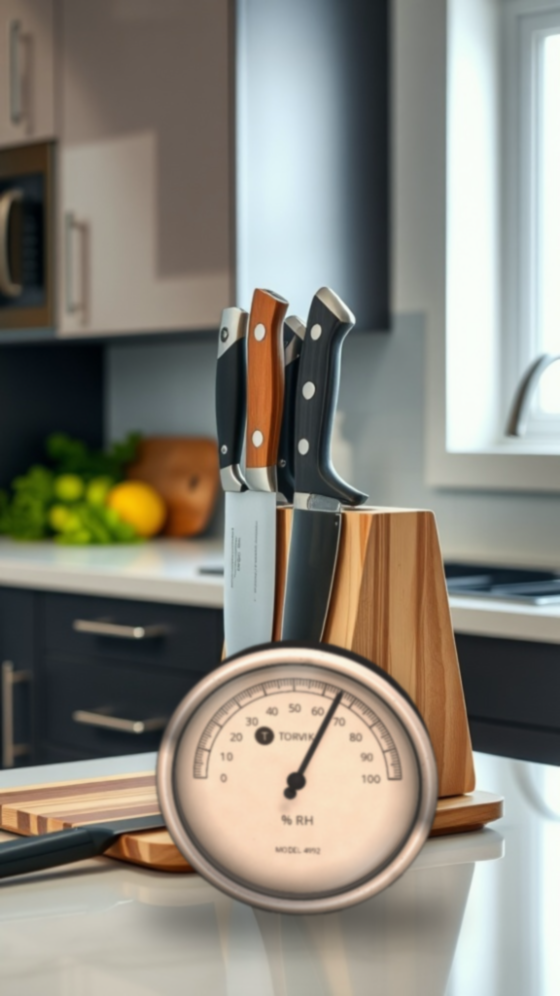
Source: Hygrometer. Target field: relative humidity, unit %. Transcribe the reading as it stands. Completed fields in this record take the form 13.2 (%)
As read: 65 (%)
